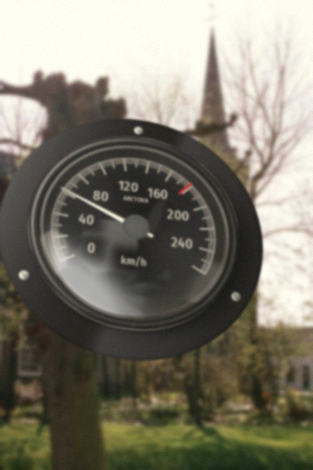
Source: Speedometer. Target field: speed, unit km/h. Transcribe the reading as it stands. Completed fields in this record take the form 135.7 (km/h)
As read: 60 (km/h)
